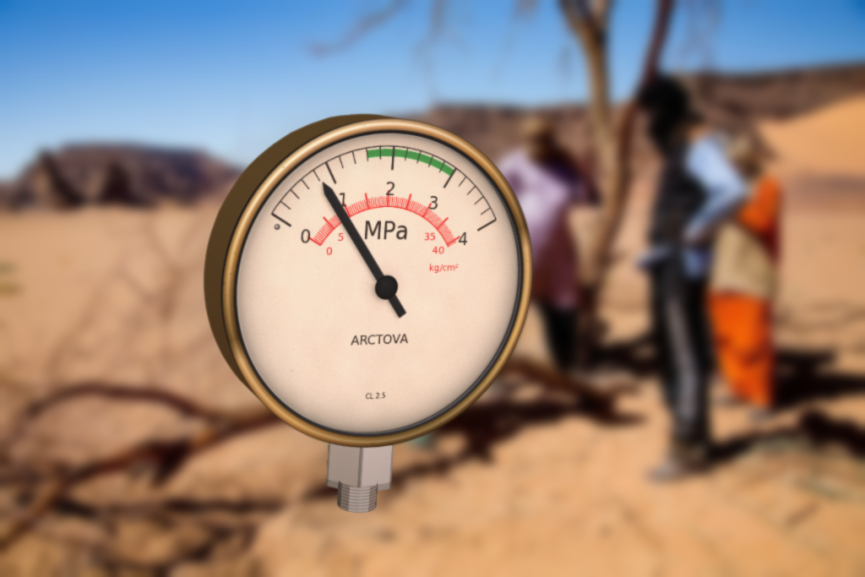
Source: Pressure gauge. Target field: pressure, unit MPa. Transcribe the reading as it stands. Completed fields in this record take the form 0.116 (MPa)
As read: 0.8 (MPa)
